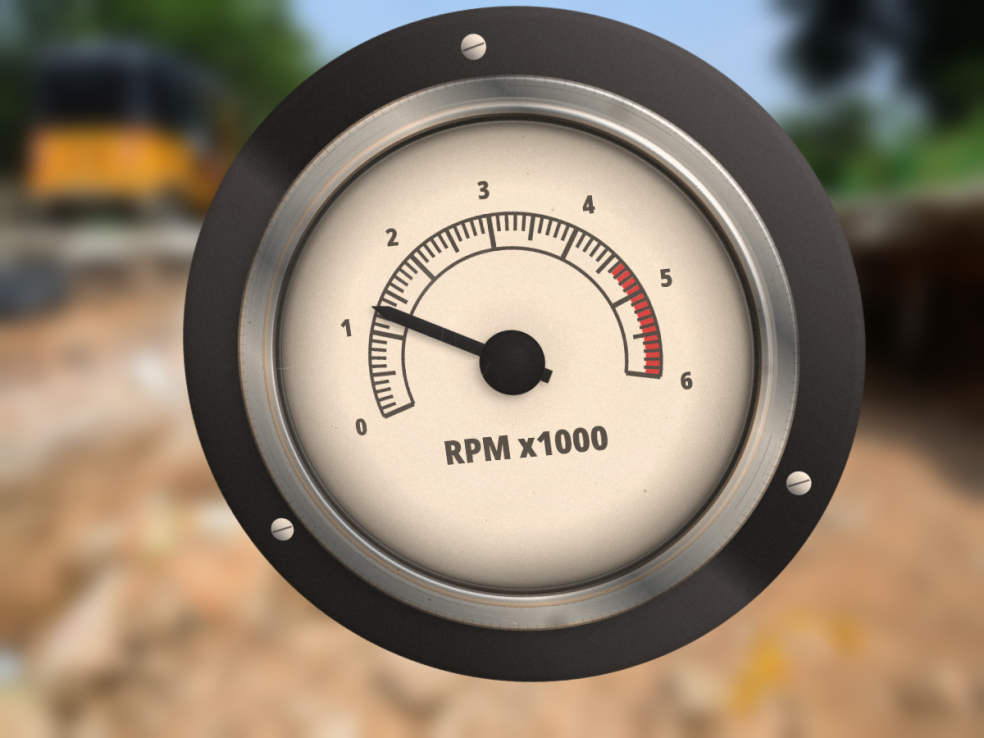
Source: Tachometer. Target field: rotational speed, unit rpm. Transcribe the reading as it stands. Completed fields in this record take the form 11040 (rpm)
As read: 1300 (rpm)
